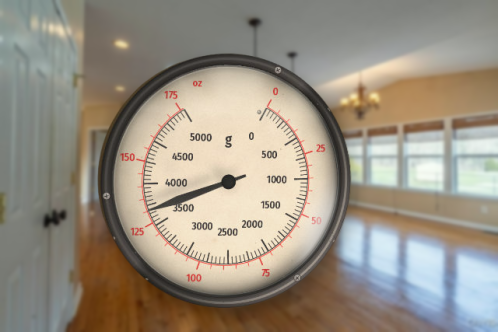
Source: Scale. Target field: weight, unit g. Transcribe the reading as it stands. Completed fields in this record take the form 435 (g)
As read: 3700 (g)
